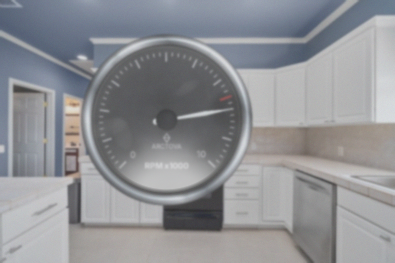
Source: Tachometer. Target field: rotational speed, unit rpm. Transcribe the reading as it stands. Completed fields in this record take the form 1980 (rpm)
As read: 8000 (rpm)
